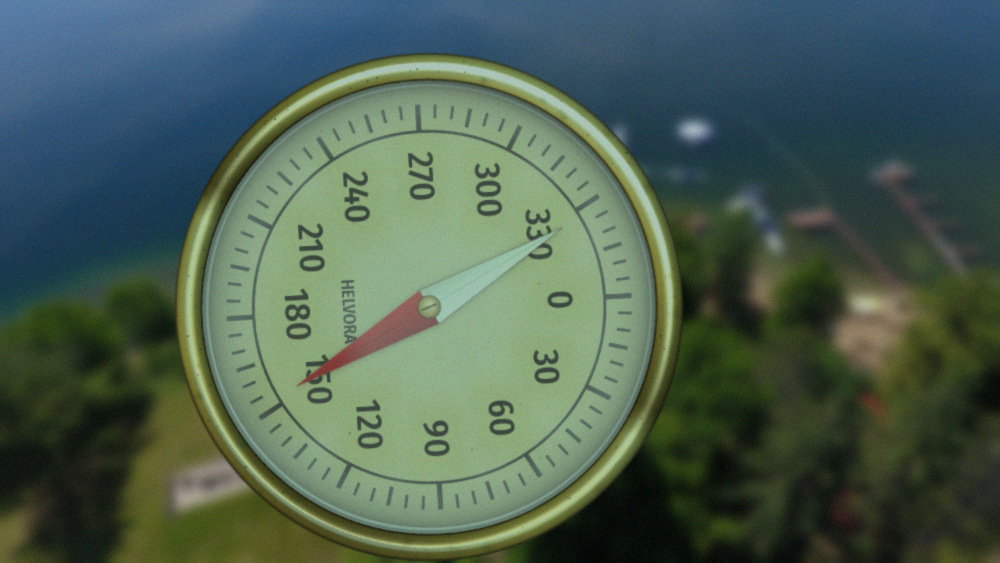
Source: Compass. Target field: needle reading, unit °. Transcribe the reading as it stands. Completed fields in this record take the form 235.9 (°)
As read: 152.5 (°)
